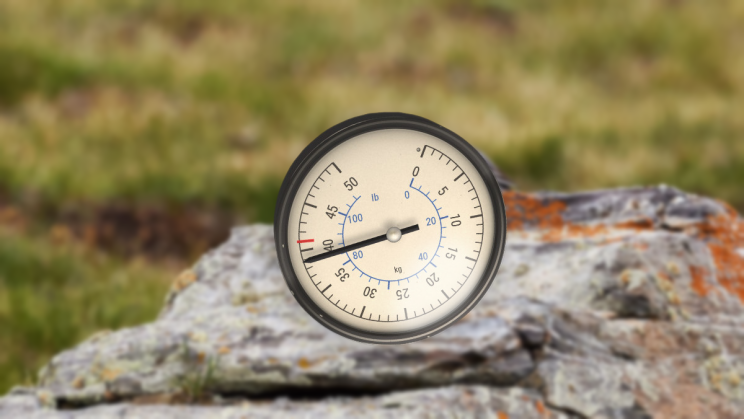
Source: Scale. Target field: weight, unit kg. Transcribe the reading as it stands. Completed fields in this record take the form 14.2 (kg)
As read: 39 (kg)
